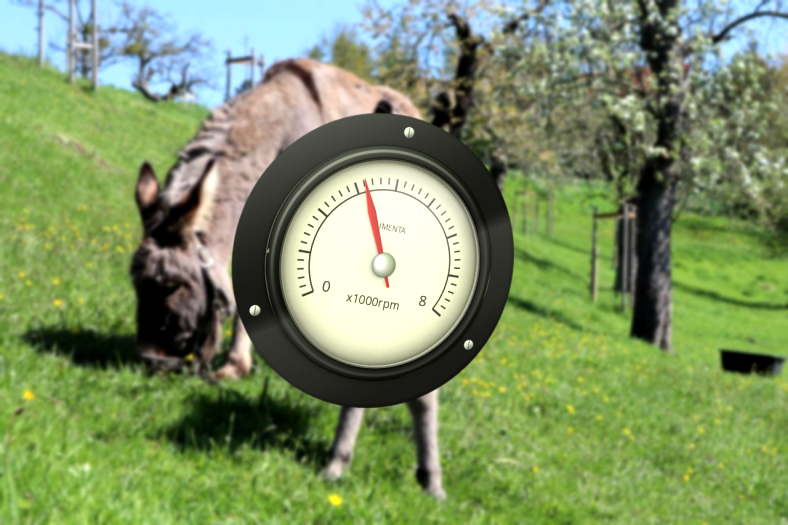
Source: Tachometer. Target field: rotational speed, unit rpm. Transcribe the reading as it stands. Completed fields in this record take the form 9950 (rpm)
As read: 3200 (rpm)
